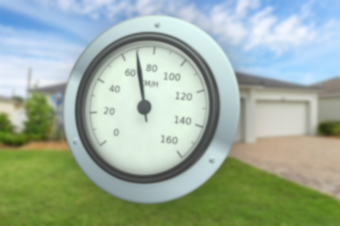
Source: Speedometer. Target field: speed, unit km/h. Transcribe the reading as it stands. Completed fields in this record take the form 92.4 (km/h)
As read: 70 (km/h)
